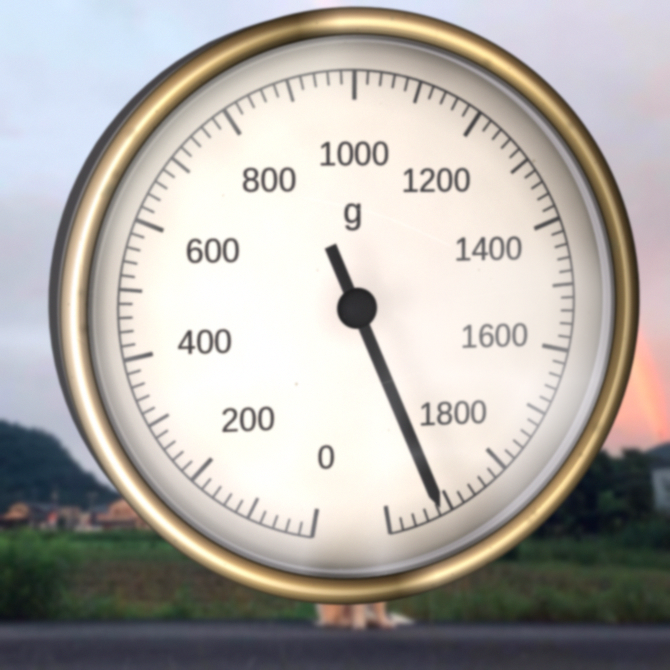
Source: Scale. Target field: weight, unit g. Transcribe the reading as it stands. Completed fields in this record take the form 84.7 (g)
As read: 1920 (g)
